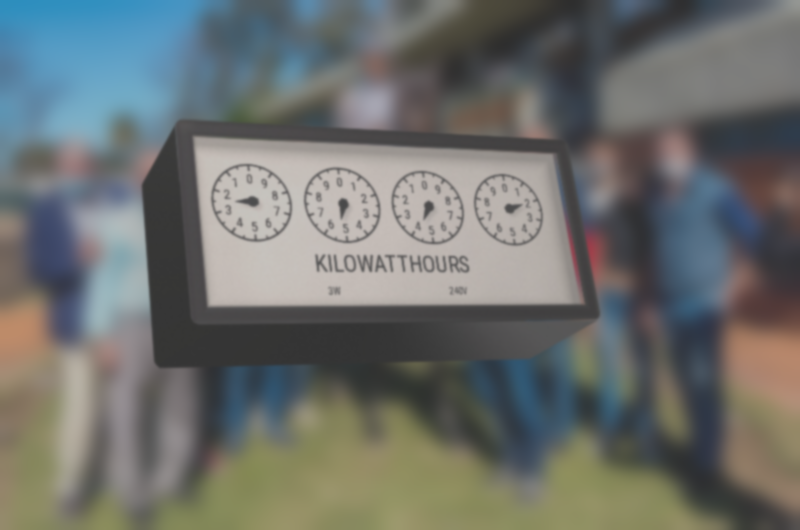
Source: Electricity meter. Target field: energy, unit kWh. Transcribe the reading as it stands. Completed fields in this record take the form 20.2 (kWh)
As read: 2542 (kWh)
